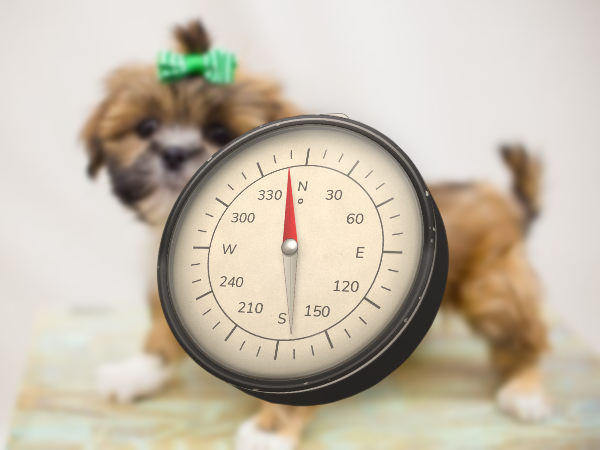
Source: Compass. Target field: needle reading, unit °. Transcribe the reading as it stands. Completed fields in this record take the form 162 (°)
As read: 350 (°)
